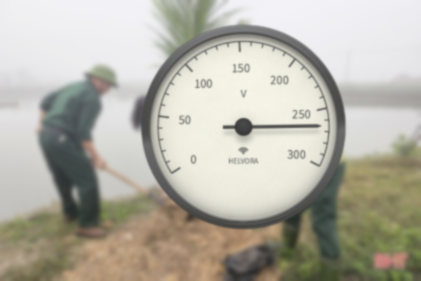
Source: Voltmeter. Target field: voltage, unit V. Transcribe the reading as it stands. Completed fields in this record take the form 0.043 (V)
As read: 265 (V)
